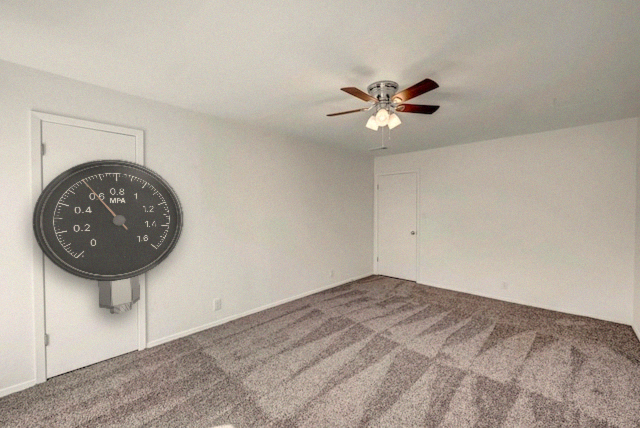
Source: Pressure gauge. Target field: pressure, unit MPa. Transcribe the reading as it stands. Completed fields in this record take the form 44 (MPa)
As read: 0.6 (MPa)
